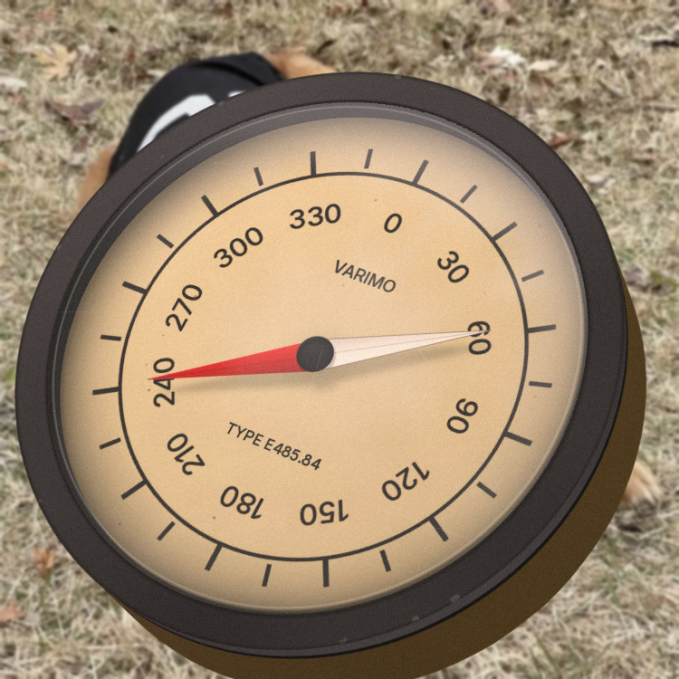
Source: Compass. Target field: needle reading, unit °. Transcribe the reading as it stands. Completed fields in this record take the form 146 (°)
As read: 240 (°)
